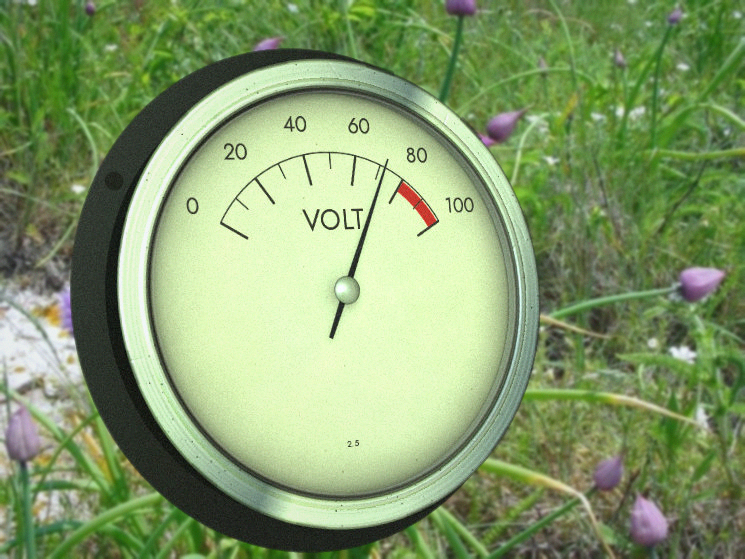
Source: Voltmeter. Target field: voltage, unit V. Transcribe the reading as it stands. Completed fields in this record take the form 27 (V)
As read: 70 (V)
